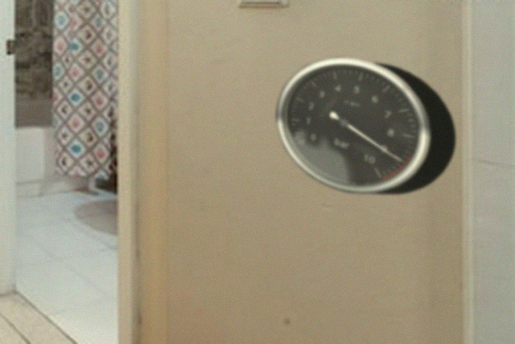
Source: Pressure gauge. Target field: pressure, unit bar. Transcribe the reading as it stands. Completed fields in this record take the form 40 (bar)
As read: 9 (bar)
